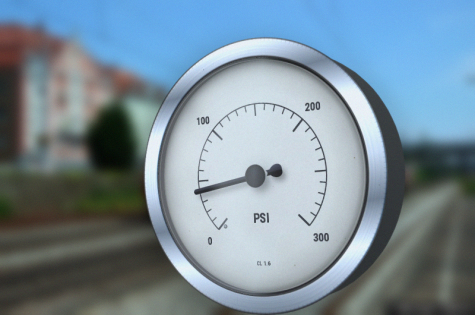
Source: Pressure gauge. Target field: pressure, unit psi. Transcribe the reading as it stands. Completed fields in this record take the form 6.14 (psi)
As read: 40 (psi)
